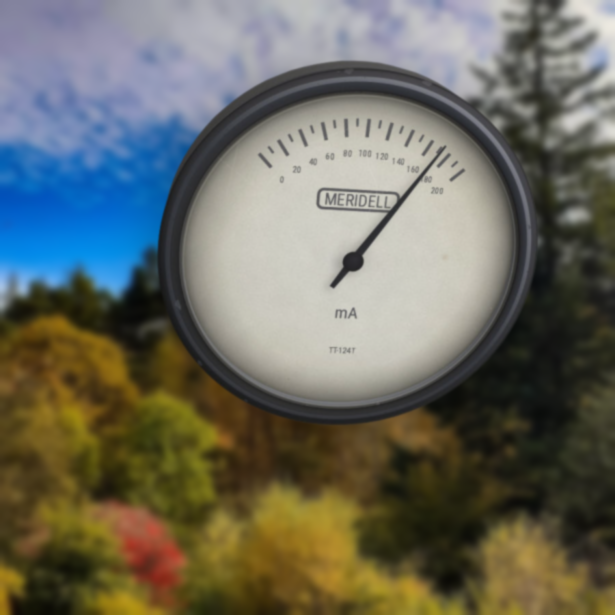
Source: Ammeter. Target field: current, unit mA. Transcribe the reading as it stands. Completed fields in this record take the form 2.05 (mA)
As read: 170 (mA)
